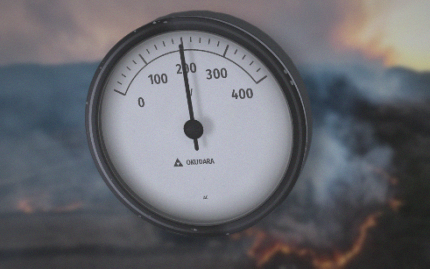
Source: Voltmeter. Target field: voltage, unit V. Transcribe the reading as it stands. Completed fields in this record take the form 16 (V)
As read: 200 (V)
